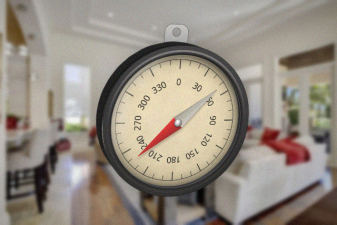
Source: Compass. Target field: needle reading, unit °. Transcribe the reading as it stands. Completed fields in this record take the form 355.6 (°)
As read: 230 (°)
